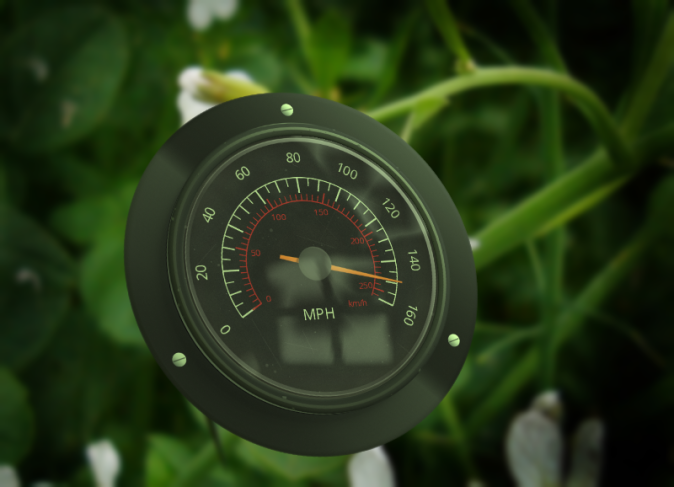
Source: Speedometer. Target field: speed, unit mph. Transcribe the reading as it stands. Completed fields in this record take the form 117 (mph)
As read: 150 (mph)
